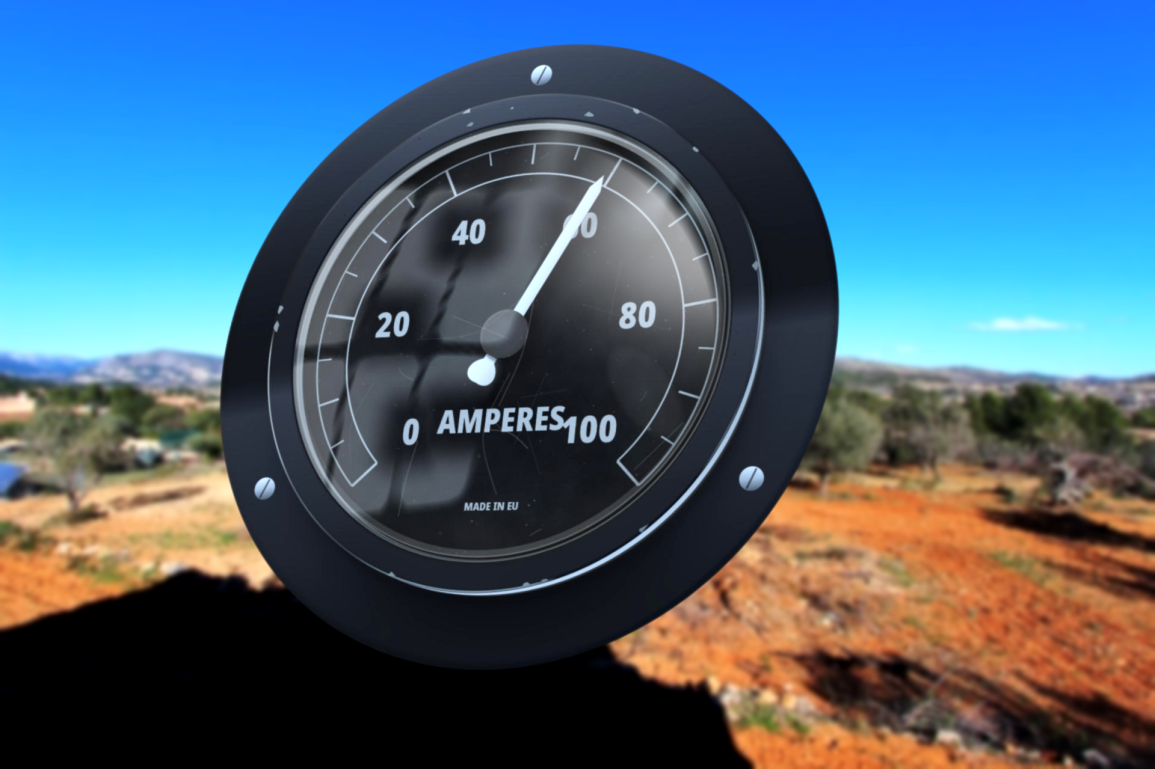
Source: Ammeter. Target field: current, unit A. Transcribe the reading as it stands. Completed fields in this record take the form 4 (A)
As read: 60 (A)
